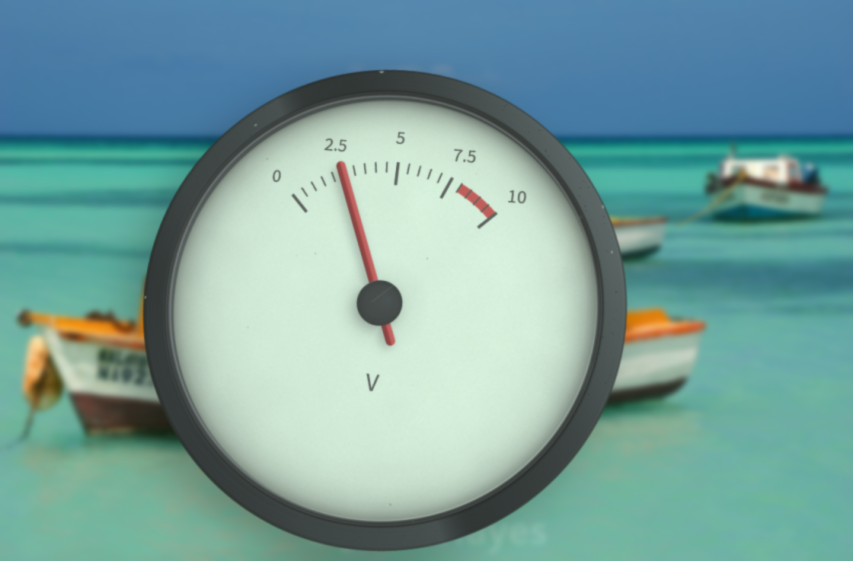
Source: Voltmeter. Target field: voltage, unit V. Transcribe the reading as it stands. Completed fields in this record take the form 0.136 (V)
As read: 2.5 (V)
